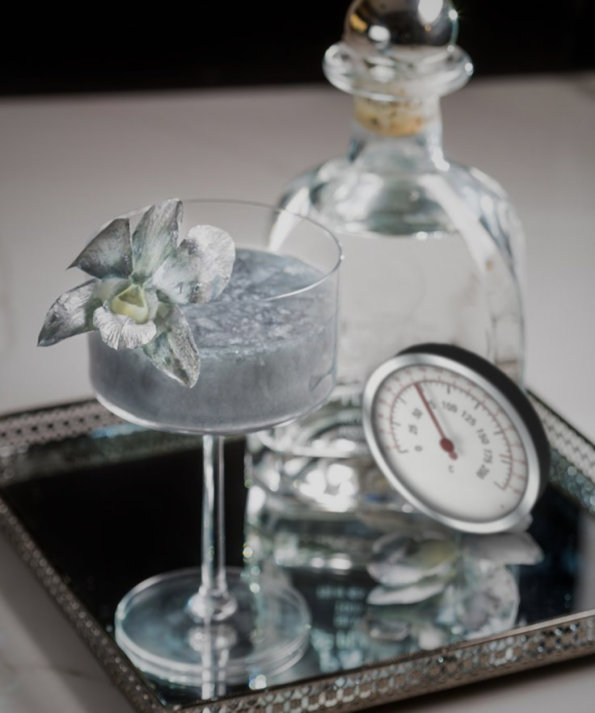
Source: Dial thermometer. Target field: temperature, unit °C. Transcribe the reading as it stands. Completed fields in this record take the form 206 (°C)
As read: 75 (°C)
